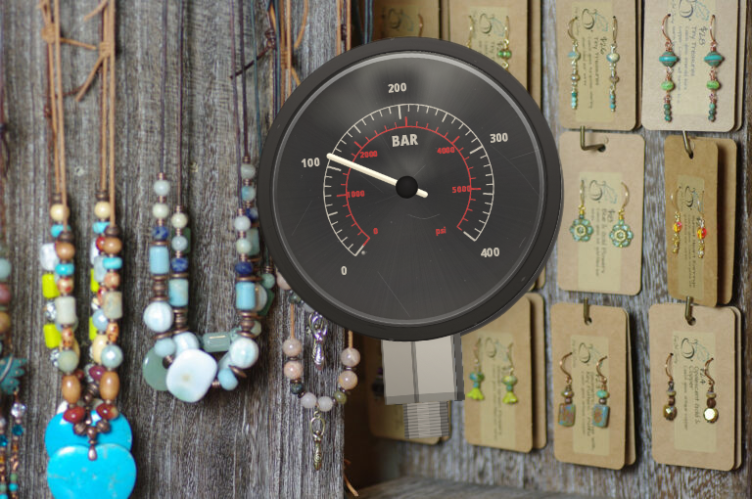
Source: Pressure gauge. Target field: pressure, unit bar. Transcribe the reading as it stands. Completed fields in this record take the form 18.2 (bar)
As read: 110 (bar)
